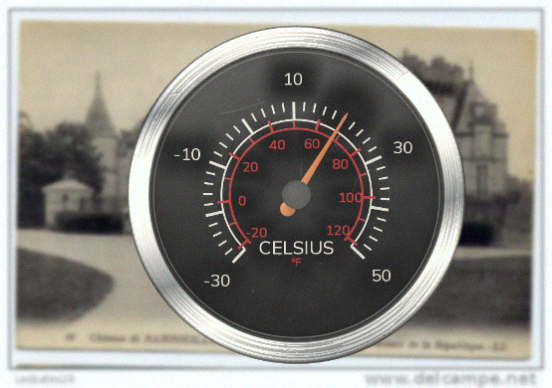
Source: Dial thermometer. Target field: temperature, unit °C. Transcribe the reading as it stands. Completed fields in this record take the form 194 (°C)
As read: 20 (°C)
